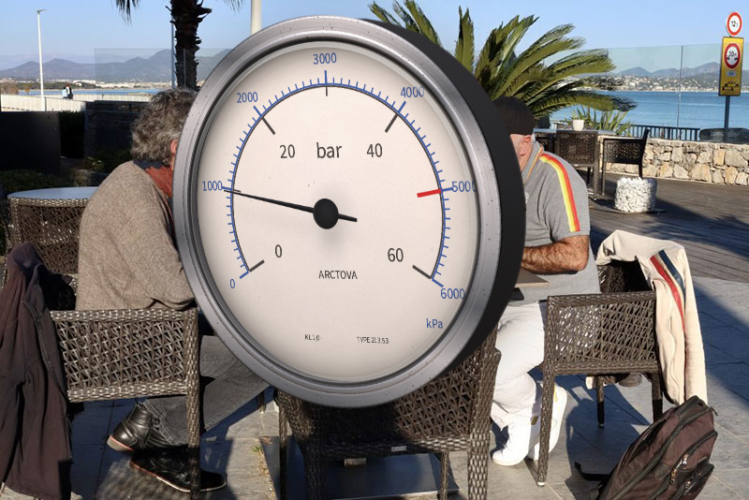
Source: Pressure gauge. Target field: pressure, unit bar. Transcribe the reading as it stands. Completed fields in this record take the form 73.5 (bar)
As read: 10 (bar)
